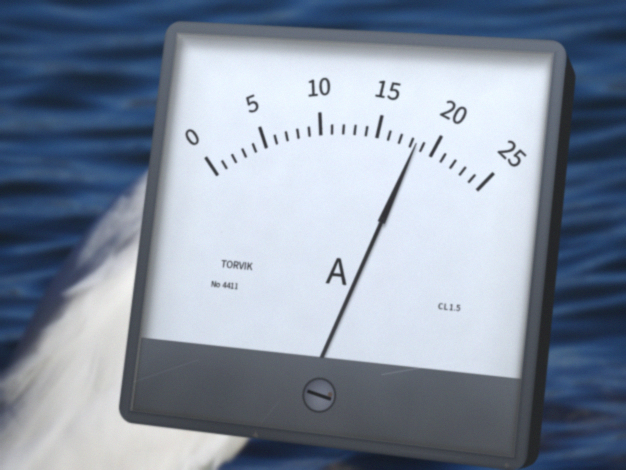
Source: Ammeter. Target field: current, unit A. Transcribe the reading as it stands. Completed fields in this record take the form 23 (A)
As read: 18.5 (A)
